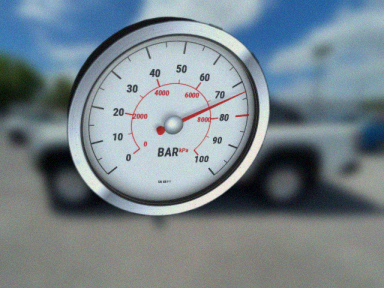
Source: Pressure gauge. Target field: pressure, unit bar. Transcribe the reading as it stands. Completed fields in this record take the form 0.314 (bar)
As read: 72.5 (bar)
